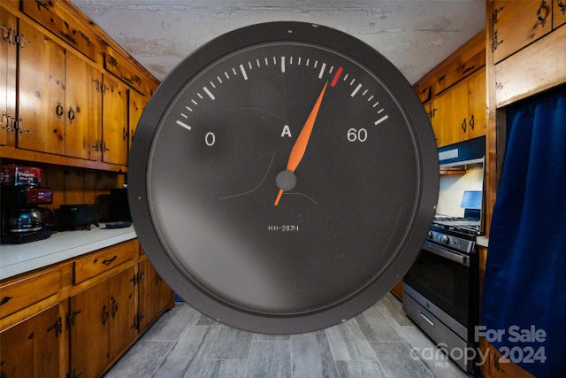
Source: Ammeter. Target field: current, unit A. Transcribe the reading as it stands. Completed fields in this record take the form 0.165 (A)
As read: 42 (A)
